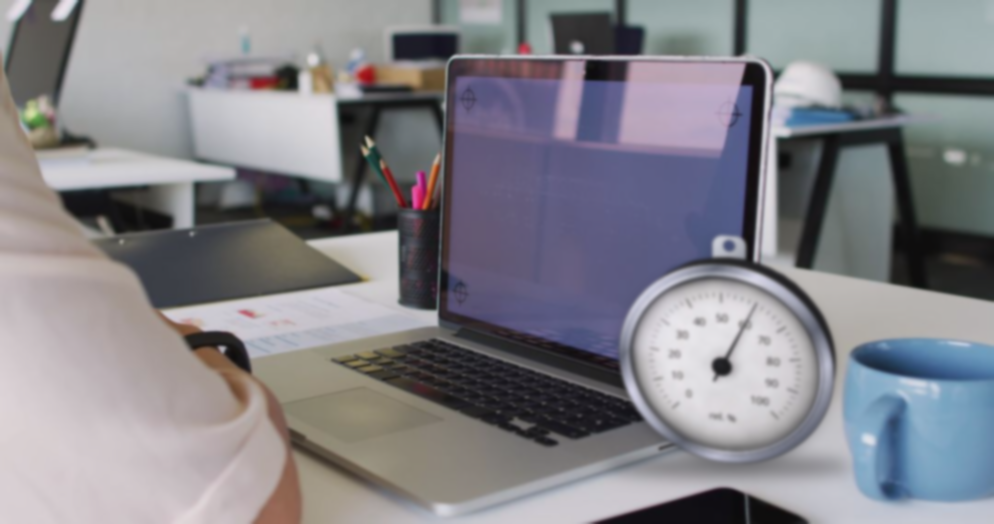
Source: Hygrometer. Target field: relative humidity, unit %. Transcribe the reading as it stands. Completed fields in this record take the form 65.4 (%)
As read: 60 (%)
